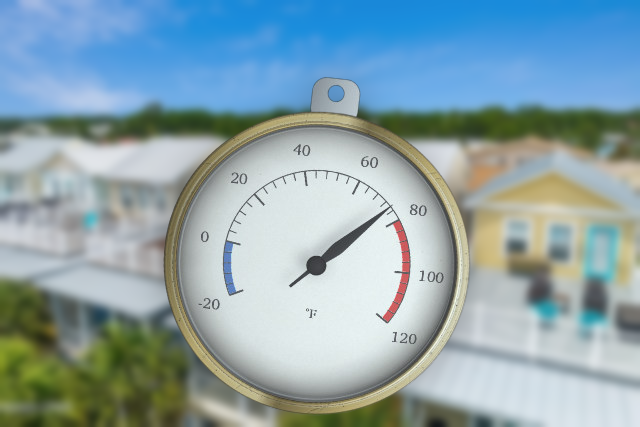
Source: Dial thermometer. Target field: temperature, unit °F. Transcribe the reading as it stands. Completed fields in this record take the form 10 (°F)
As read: 74 (°F)
